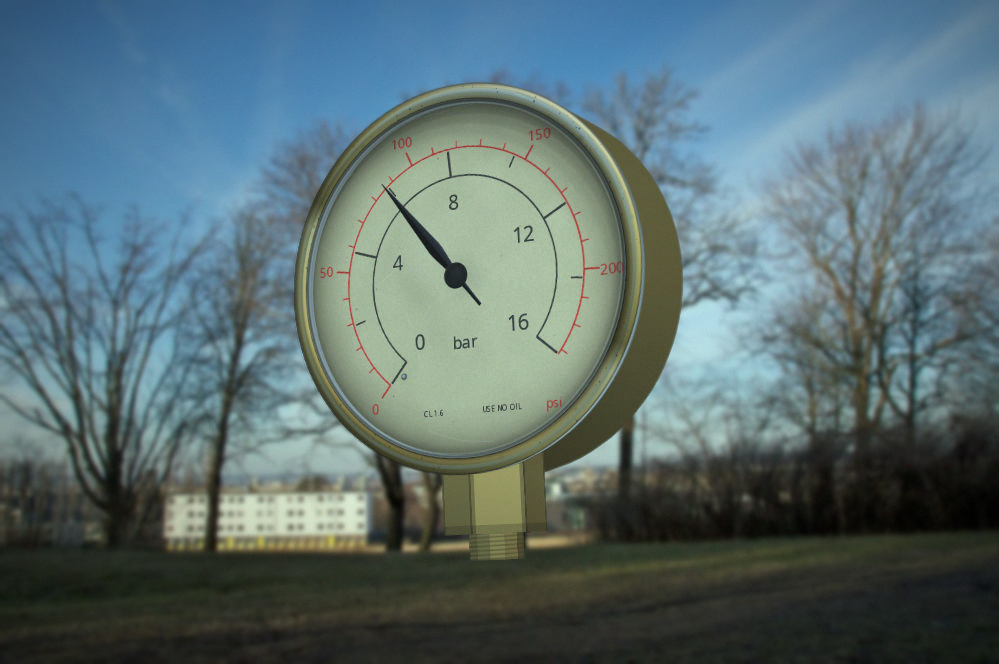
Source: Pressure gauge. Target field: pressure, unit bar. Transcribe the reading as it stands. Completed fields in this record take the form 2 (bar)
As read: 6 (bar)
